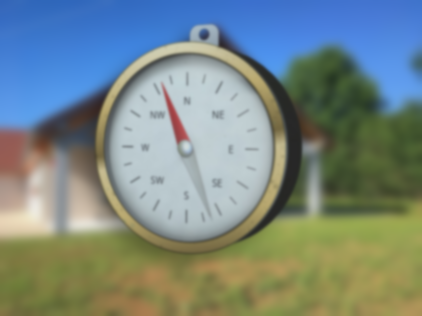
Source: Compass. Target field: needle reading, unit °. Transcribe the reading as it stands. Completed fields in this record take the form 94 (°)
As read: 337.5 (°)
